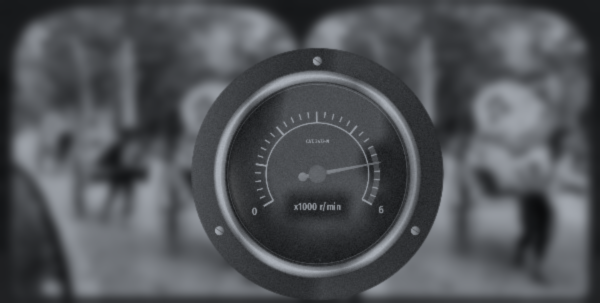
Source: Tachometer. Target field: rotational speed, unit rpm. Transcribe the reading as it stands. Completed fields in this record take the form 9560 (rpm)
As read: 5000 (rpm)
